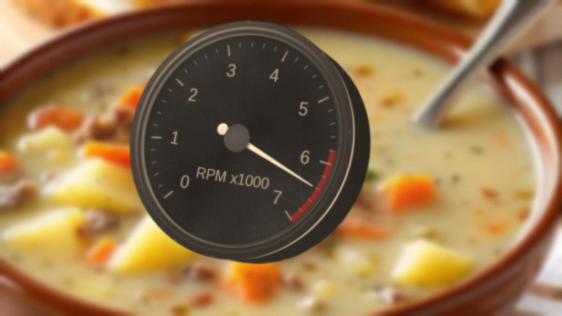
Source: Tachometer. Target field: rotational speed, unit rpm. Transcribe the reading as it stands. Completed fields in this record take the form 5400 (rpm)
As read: 6400 (rpm)
